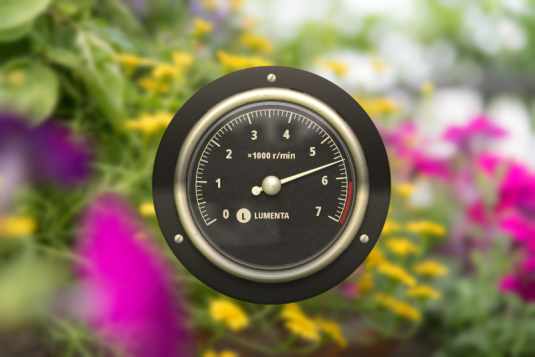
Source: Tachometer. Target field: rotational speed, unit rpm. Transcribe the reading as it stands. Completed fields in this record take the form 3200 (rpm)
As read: 5600 (rpm)
